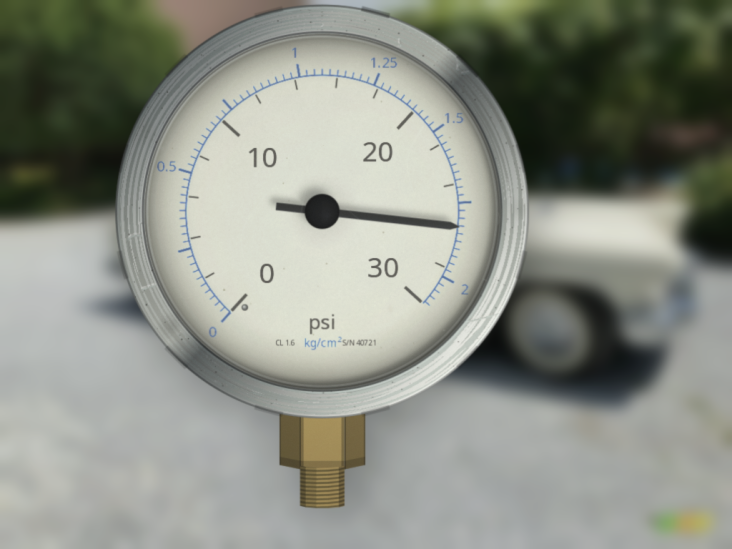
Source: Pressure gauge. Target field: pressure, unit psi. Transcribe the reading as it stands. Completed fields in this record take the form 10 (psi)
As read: 26 (psi)
